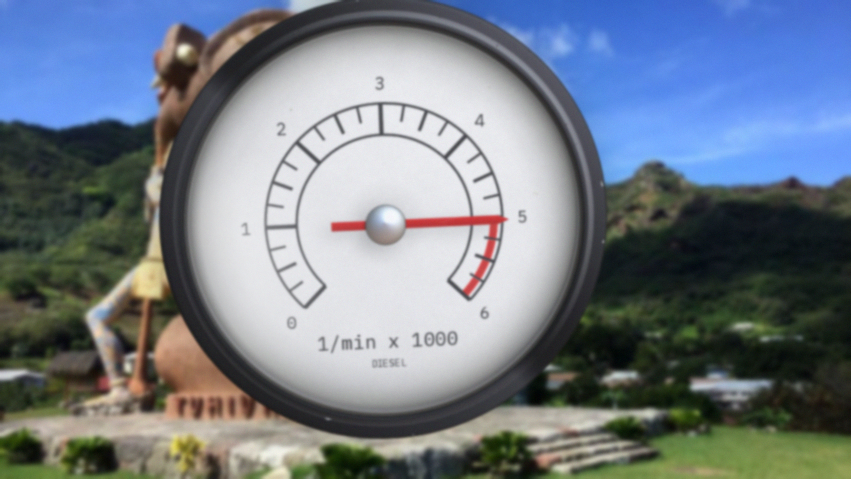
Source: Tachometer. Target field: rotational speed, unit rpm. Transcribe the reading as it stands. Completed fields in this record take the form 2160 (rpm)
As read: 5000 (rpm)
